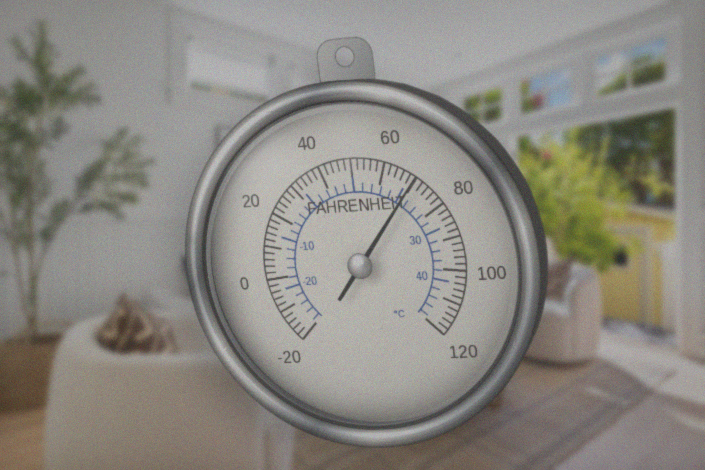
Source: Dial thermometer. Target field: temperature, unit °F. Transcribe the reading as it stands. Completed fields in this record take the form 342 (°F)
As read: 70 (°F)
